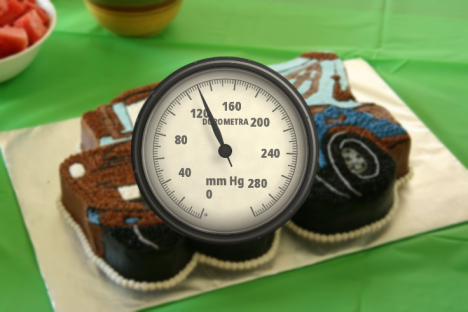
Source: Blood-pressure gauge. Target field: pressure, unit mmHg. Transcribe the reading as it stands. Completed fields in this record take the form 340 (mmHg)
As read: 130 (mmHg)
